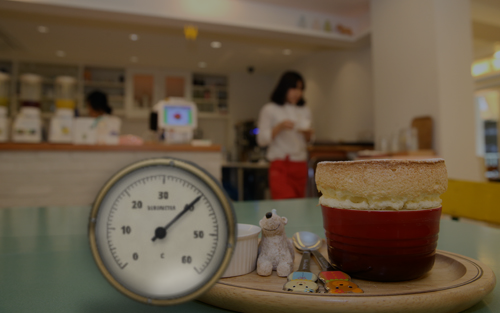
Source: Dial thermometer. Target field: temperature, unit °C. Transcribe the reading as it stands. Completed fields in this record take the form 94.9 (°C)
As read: 40 (°C)
